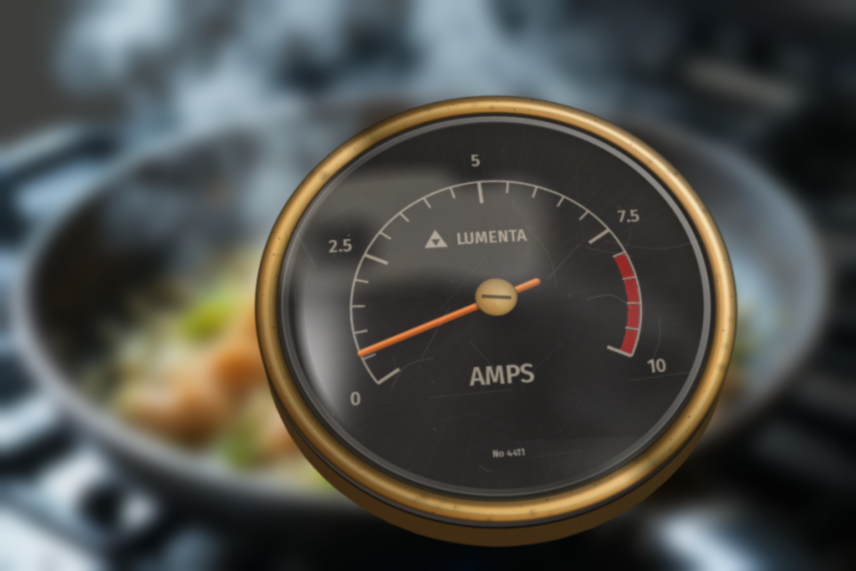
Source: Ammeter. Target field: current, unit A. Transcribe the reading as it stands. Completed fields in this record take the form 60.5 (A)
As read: 0.5 (A)
